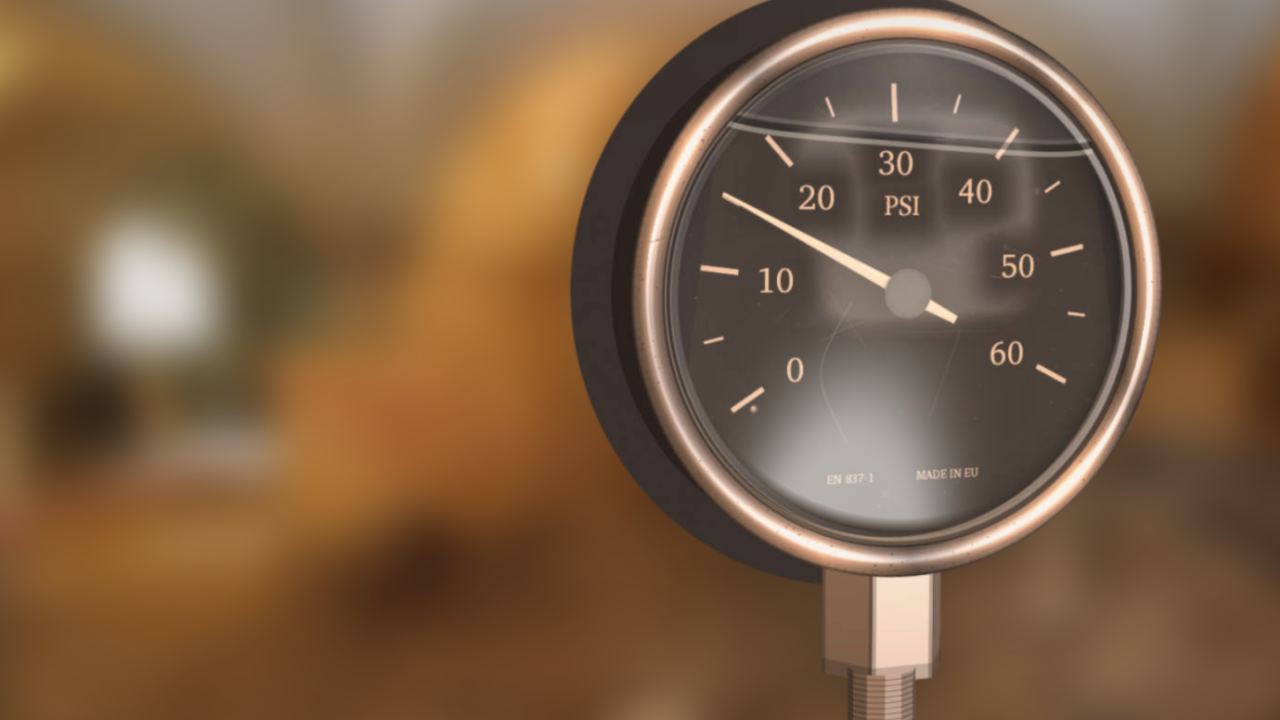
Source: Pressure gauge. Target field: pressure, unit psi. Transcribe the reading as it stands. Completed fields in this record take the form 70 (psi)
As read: 15 (psi)
